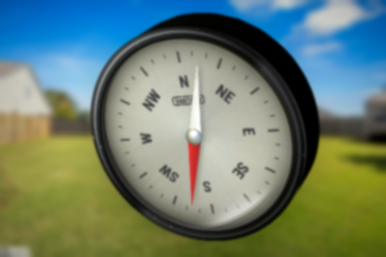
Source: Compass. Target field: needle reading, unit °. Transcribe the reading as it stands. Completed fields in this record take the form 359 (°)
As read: 195 (°)
